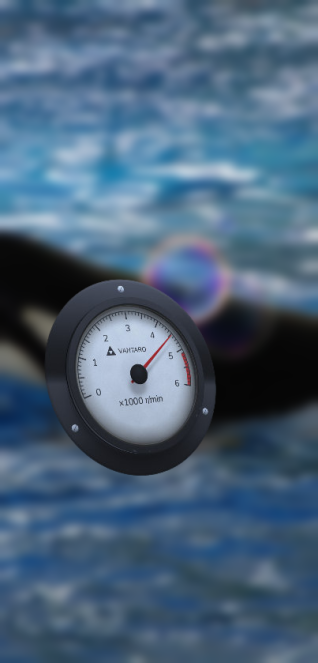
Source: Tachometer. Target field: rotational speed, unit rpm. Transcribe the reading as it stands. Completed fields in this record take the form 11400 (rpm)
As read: 4500 (rpm)
